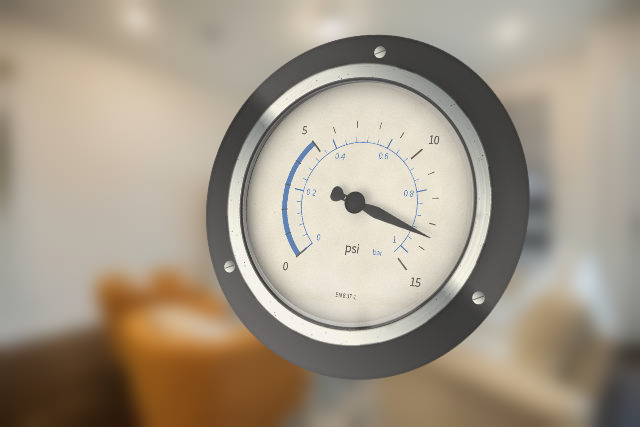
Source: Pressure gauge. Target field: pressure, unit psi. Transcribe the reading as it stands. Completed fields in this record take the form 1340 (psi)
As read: 13.5 (psi)
